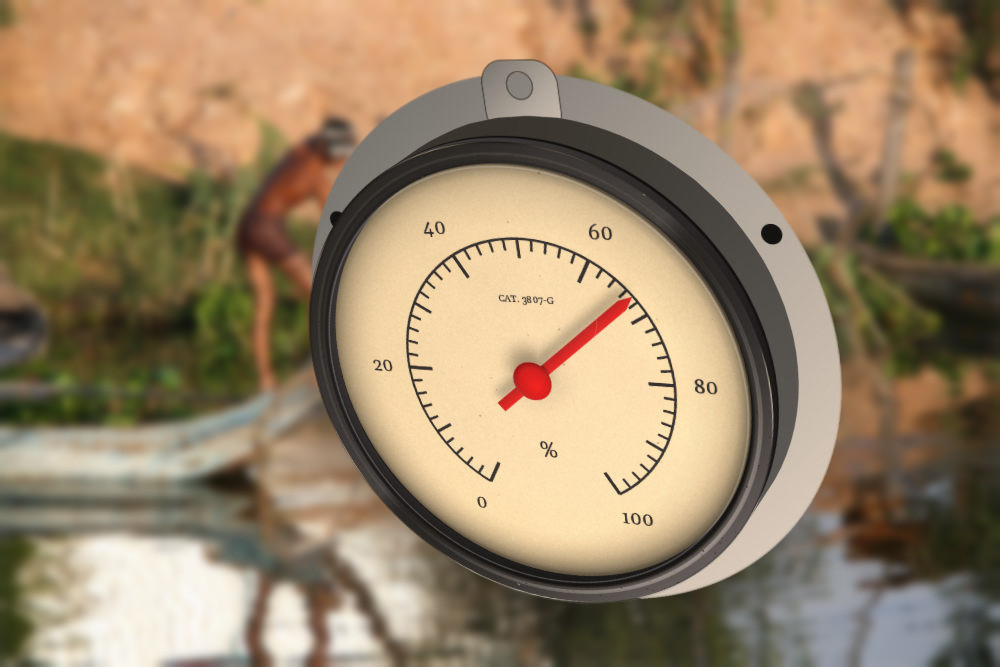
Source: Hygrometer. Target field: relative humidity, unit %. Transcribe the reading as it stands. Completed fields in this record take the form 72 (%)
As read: 67 (%)
